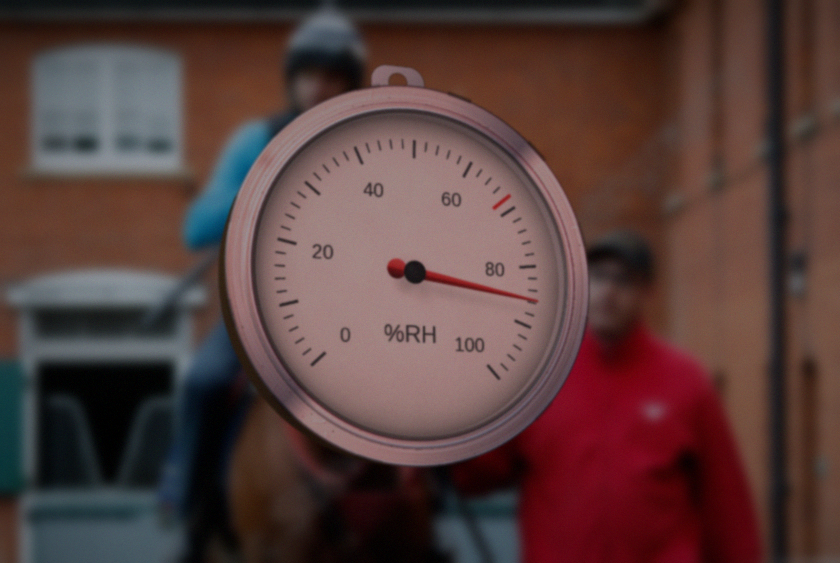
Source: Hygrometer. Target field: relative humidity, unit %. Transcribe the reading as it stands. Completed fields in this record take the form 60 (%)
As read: 86 (%)
